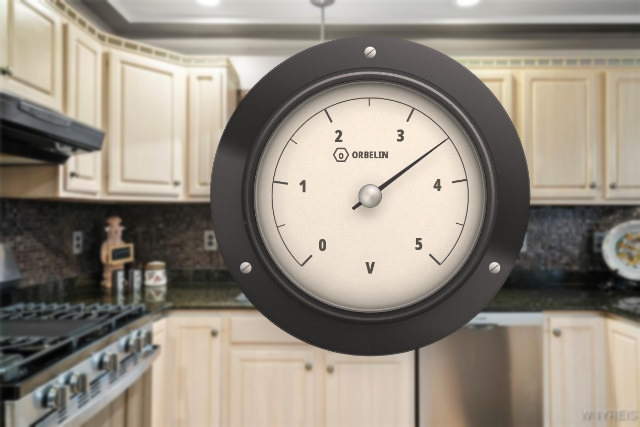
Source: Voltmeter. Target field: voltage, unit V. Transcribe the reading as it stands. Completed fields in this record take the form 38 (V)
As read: 3.5 (V)
